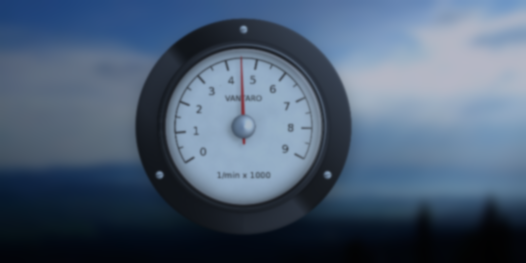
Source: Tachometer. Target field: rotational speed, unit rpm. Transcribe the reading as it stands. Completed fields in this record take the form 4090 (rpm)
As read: 4500 (rpm)
